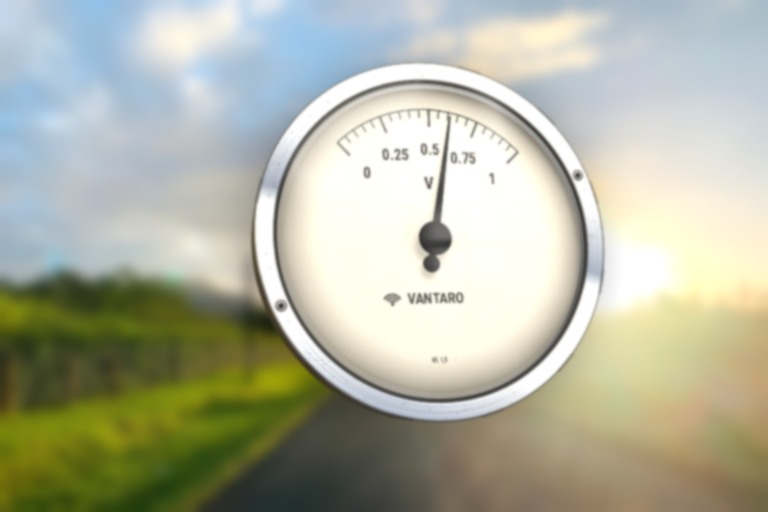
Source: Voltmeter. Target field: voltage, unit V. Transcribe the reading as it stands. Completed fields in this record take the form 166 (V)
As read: 0.6 (V)
